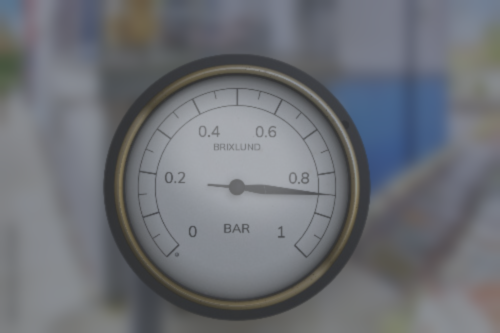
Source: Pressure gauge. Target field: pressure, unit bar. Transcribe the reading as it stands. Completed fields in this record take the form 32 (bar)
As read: 0.85 (bar)
